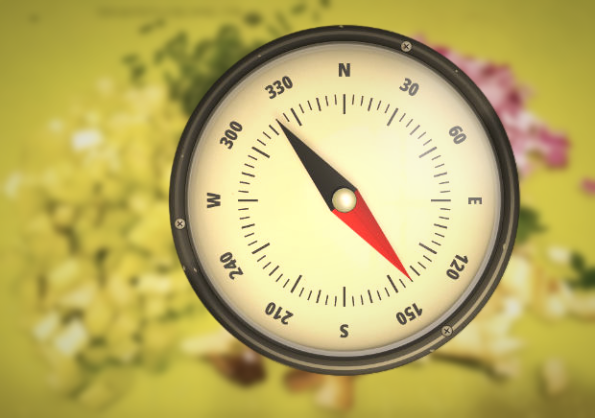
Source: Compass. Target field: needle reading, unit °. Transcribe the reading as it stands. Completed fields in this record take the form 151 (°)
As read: 140 (°)
